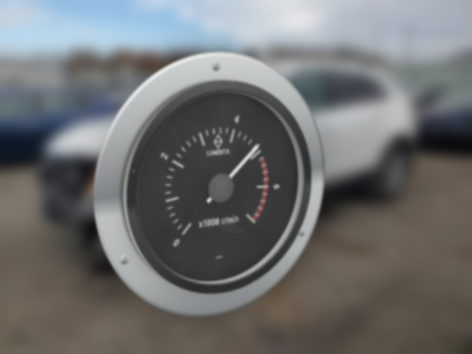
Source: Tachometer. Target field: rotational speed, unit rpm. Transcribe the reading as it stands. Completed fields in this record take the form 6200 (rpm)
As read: 4800 (rpm)
